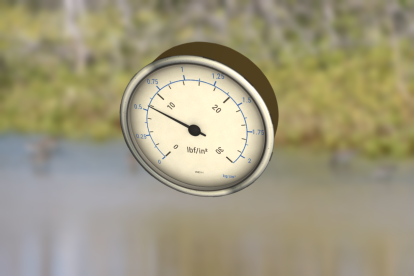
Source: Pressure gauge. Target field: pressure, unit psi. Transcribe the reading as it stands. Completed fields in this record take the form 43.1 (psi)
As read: 8 (psi)
